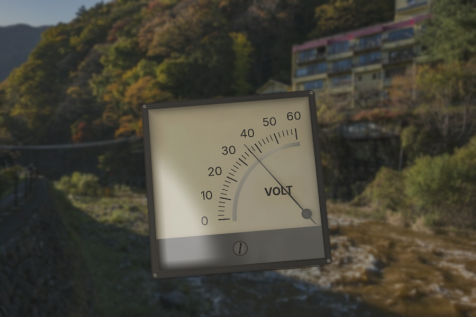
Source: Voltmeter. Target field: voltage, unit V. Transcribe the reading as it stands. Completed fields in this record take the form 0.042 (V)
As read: 36 (V)
